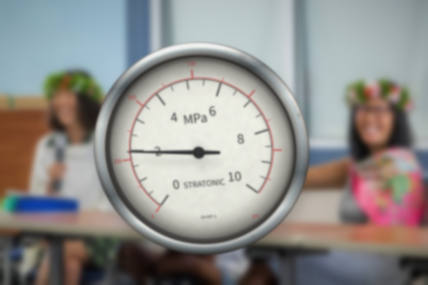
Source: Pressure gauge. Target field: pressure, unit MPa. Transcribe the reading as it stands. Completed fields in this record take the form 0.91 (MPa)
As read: 2 (MPa)
